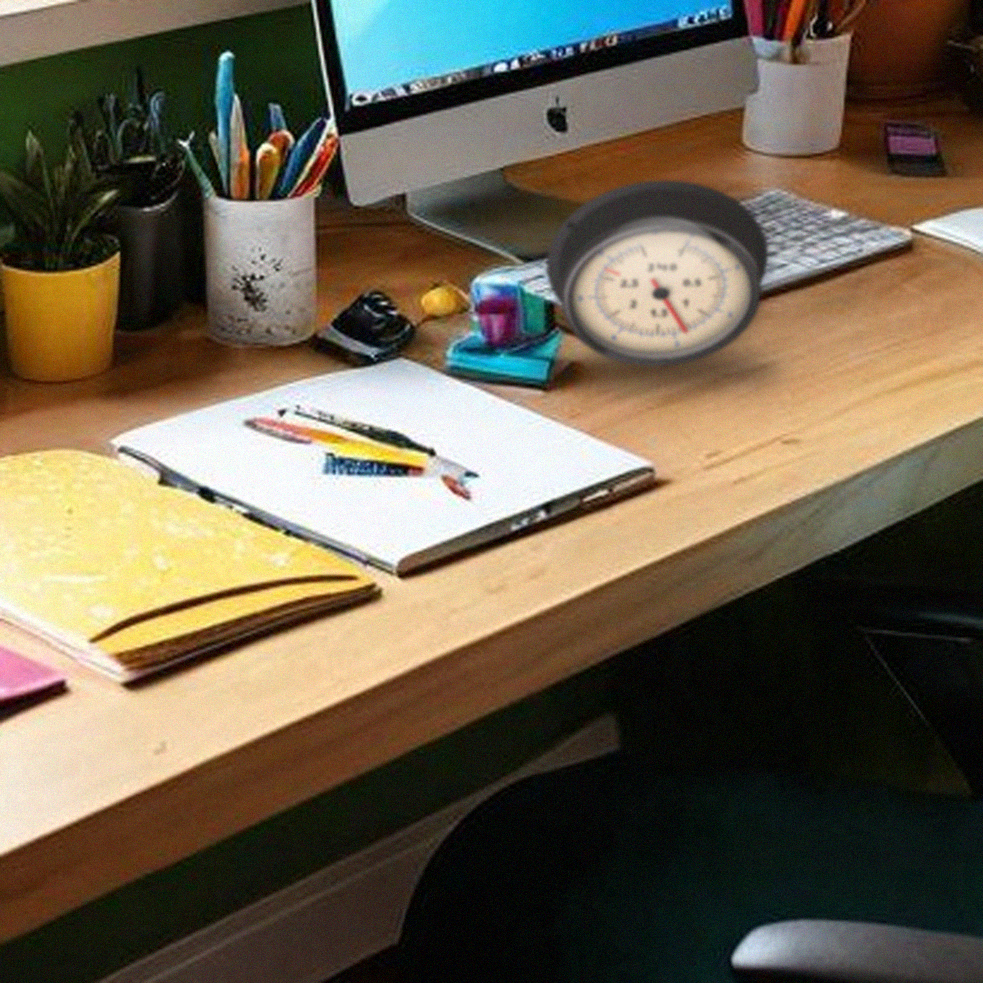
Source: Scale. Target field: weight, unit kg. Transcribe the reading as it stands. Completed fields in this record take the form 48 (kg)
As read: 1.25 (kg)
